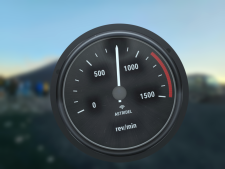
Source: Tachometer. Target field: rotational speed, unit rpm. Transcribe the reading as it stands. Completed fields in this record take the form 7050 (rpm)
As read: 800 (rpm)
